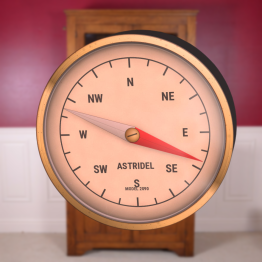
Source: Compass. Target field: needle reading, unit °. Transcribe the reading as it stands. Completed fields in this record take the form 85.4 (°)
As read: 112.5 (°)
